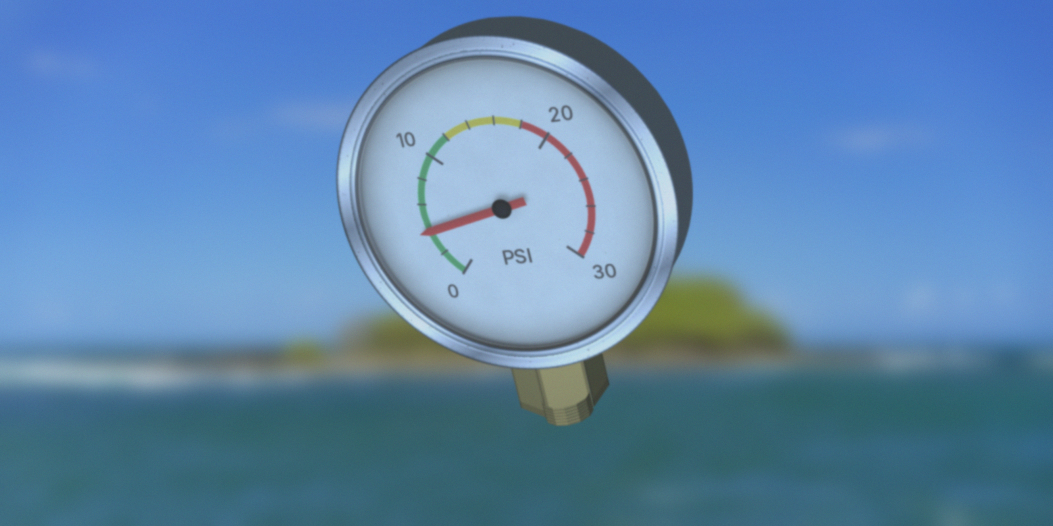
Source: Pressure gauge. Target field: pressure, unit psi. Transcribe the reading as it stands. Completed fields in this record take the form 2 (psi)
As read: 4 (psi)
